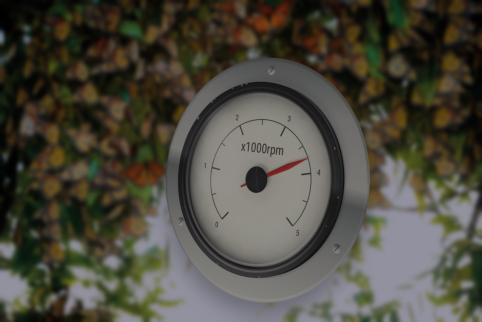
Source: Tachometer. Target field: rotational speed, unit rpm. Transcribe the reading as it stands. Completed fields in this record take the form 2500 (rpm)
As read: 3750 (rpm)
